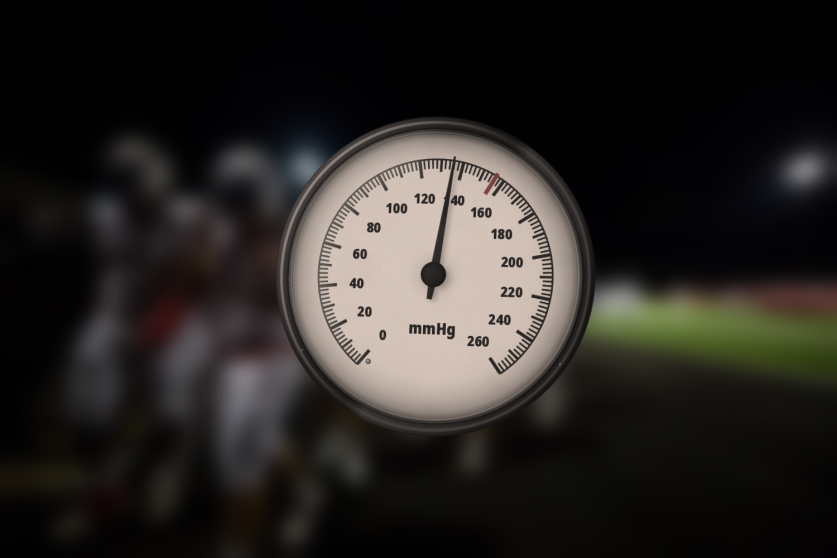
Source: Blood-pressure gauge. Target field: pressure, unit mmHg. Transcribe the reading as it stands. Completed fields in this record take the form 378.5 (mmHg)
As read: 136 (mmHg)
